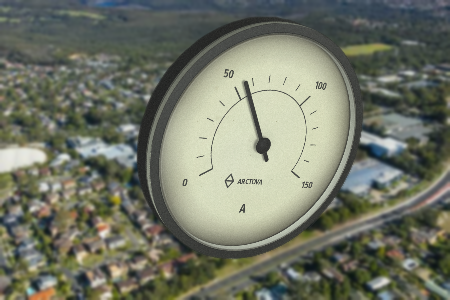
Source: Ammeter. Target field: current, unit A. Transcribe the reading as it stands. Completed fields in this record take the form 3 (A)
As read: 55 (A)
